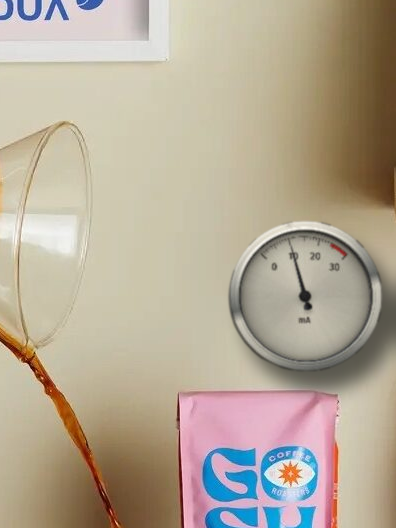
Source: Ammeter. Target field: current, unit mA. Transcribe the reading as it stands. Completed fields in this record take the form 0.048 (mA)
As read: 10 (mA)
